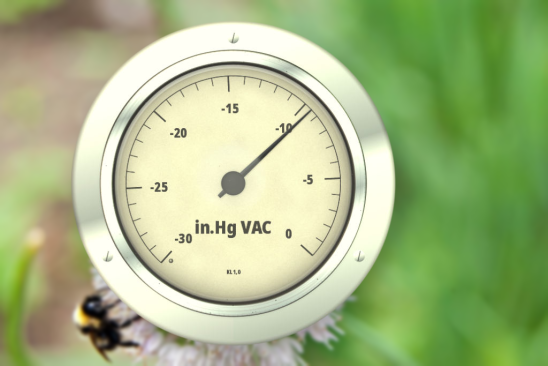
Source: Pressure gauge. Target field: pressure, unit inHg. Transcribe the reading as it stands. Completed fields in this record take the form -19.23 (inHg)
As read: -9.5 (inHg)
